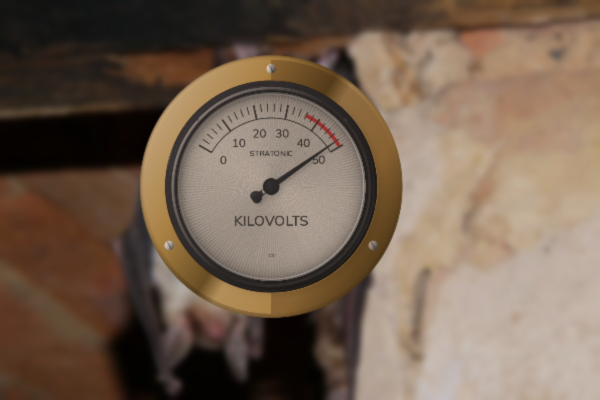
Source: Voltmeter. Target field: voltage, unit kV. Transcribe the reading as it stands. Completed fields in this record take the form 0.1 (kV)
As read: 48 (kV)
